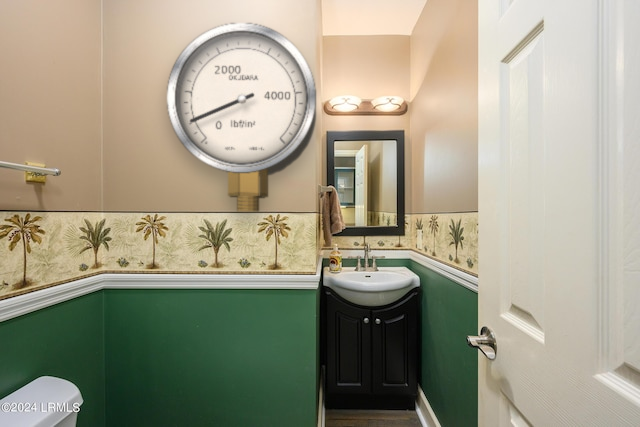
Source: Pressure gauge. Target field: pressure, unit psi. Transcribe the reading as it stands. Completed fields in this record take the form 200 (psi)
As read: 400 (psi)
